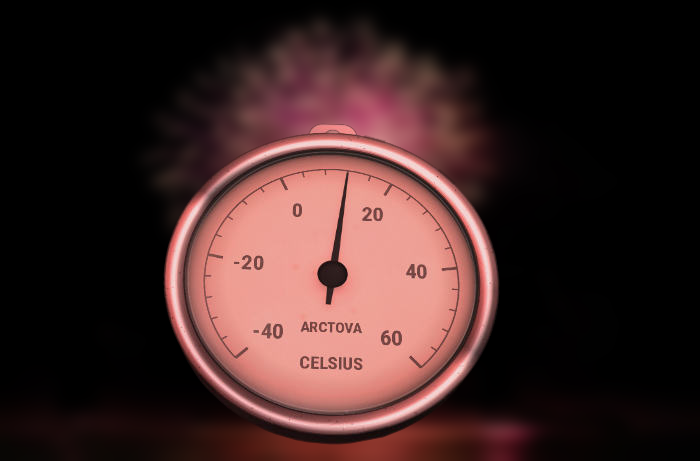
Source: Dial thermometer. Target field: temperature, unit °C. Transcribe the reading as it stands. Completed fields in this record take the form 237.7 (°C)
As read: 12 (°C)
